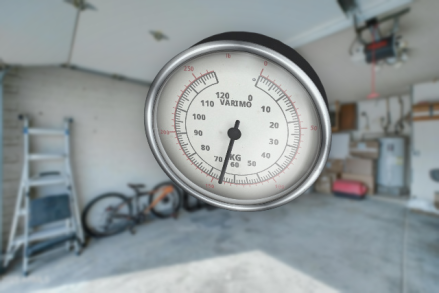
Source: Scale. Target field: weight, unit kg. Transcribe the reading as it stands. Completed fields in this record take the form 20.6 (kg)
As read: 65 (kg)
